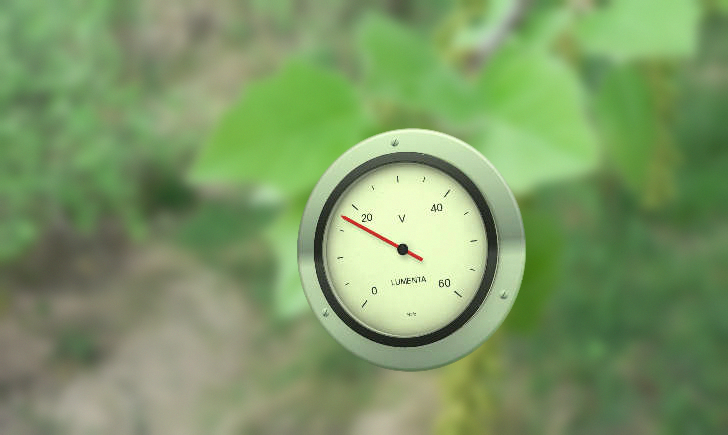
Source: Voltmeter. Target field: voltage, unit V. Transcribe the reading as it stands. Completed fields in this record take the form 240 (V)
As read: 17.5 (V)
